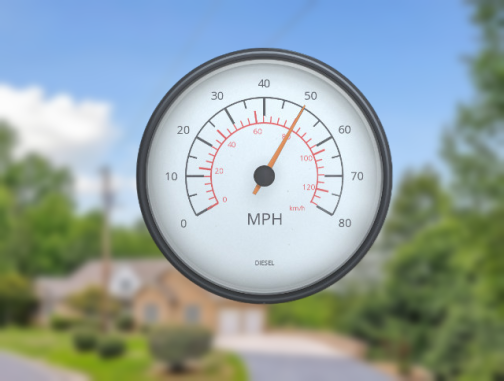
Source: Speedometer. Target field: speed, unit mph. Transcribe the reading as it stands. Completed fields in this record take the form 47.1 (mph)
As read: 50 (mph)
